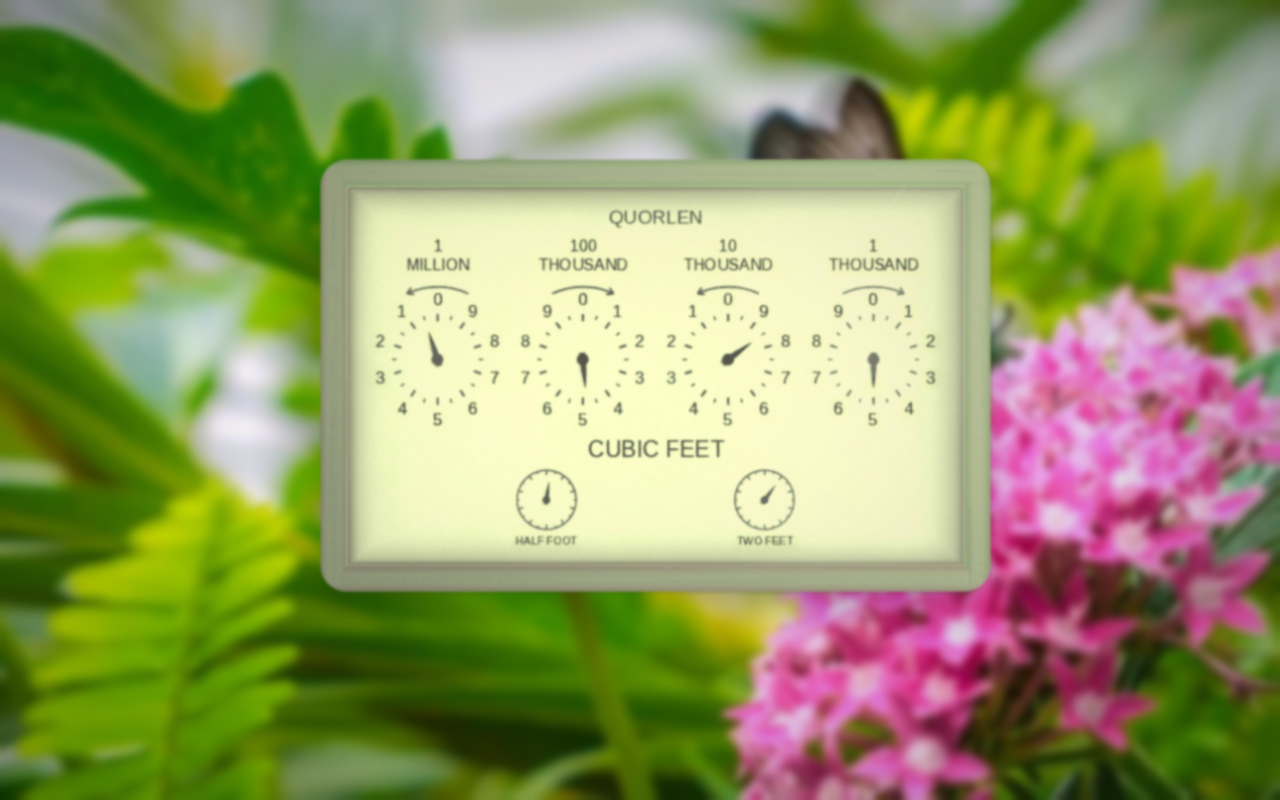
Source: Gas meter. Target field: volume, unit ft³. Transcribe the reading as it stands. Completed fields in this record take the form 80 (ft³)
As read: 48500 (ft³)
